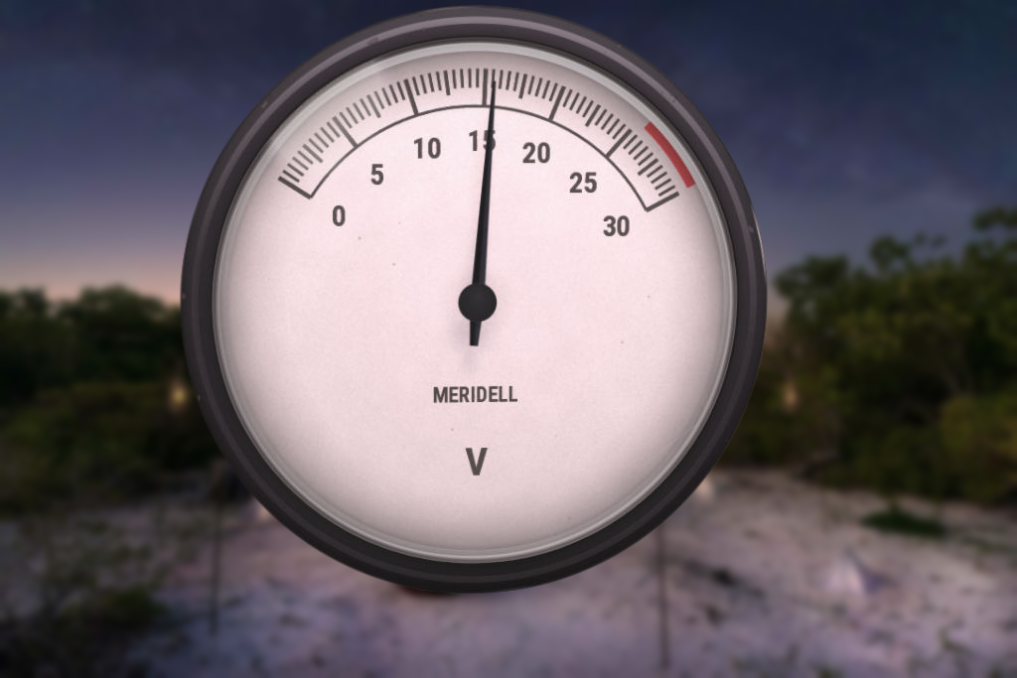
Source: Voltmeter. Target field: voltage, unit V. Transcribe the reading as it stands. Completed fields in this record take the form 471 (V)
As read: 15.5 (V)
